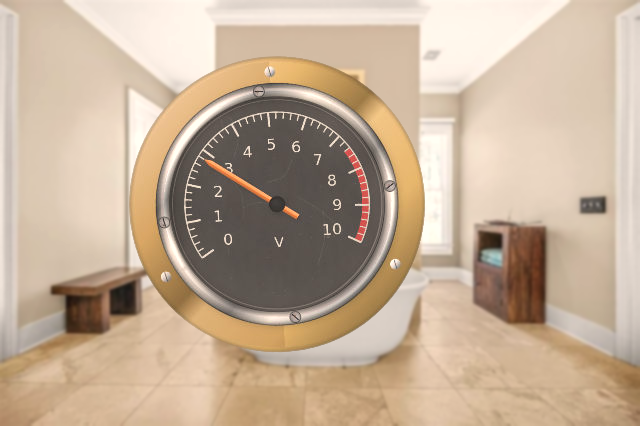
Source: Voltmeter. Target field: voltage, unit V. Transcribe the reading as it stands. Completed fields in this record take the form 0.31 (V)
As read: 2.8 (V)
